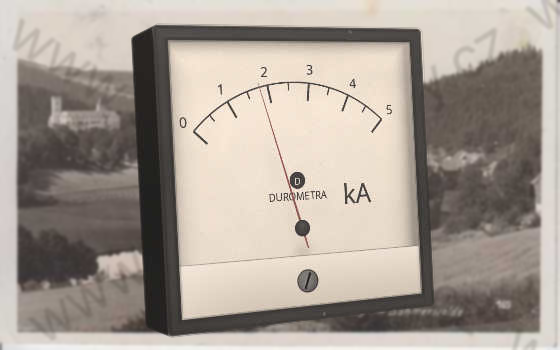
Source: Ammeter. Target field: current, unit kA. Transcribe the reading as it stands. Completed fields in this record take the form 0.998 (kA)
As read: 1.75 (kA)
